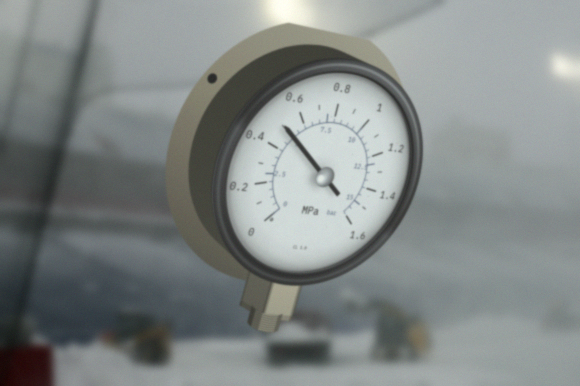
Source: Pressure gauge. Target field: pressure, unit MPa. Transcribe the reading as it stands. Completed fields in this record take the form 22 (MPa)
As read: 0.5 (MPa)
